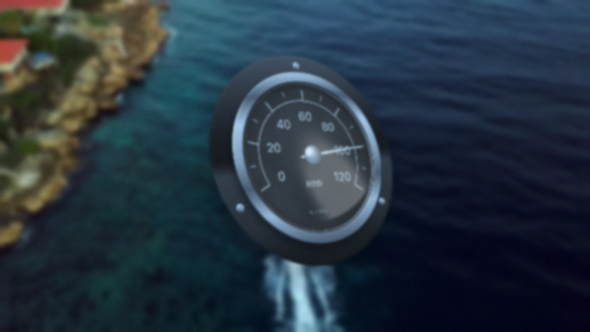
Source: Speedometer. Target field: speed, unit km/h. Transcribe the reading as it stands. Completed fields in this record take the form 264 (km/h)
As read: 100 (km/h)
